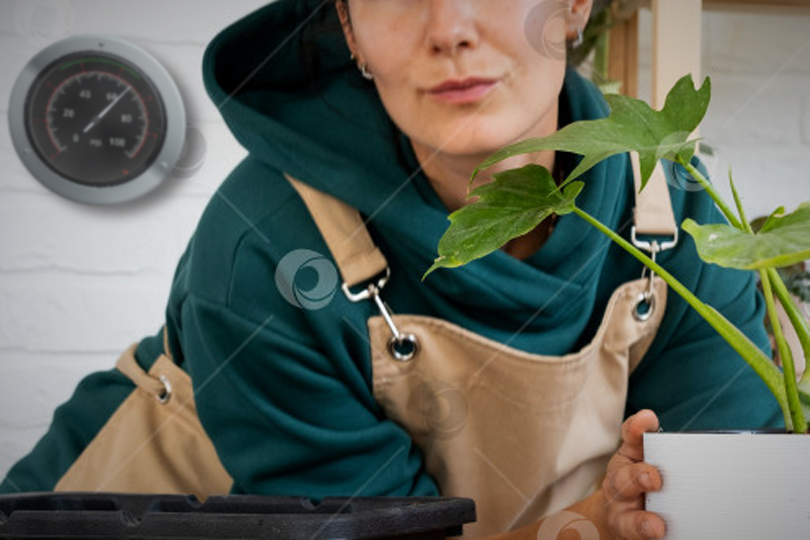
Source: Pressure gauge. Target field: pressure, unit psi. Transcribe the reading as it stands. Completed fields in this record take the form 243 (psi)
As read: 65 (psi)
